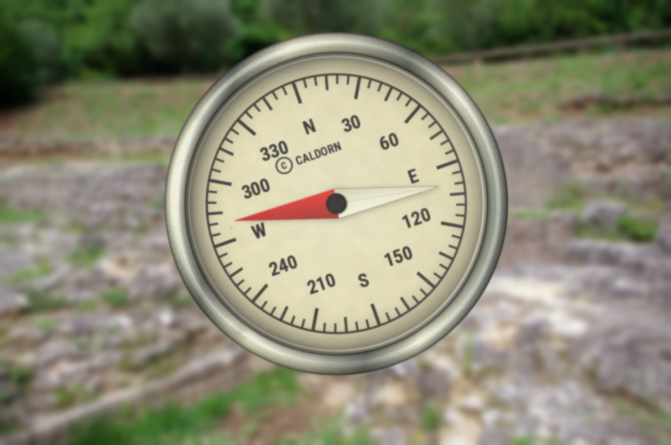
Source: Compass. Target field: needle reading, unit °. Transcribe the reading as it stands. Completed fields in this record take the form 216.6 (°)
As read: 280 (°)
